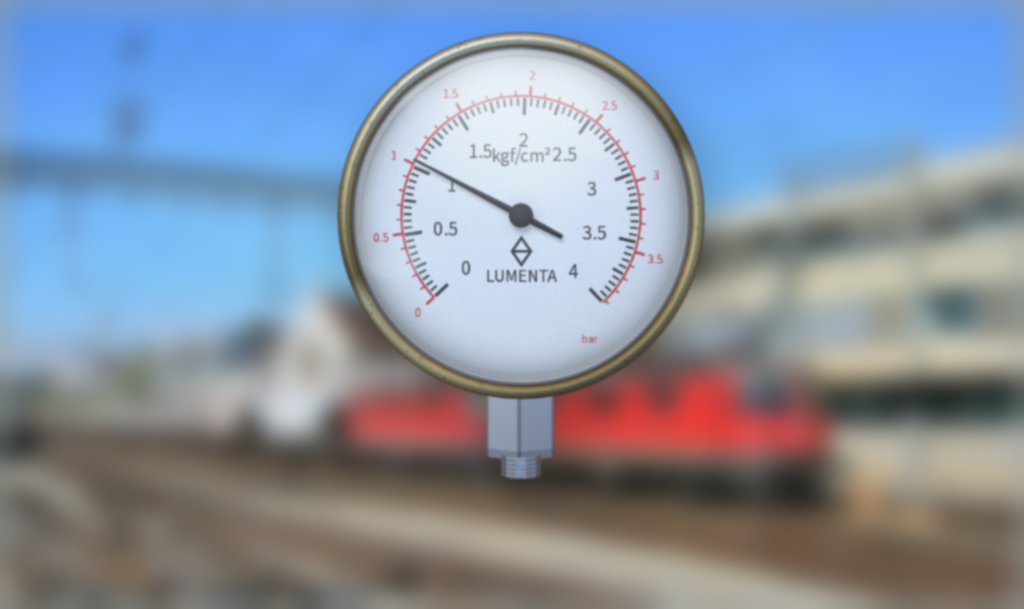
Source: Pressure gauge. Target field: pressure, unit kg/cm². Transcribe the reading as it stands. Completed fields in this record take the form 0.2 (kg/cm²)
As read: 1.05 (kg/cm²)
